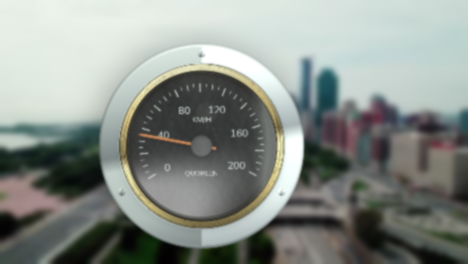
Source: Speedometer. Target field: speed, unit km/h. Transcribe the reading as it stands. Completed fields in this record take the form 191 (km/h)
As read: 35 (km/h)
